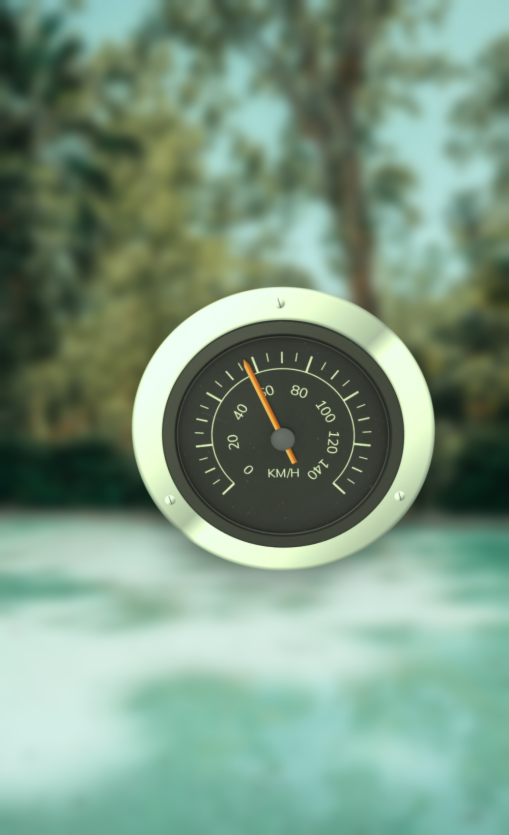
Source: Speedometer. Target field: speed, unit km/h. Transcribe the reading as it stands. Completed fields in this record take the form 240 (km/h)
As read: 57.5 (km/h)
